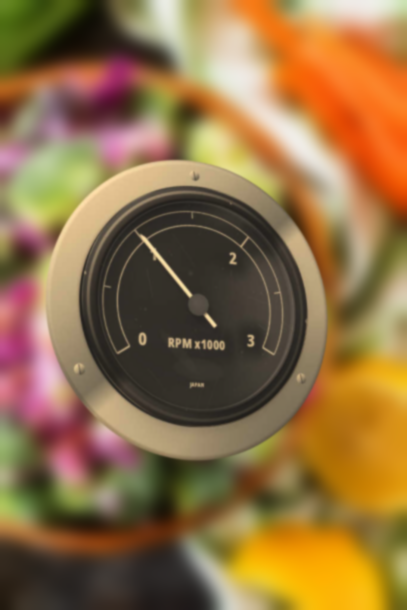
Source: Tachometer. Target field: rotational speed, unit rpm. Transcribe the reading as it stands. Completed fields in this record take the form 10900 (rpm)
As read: 1000 (rpm)
